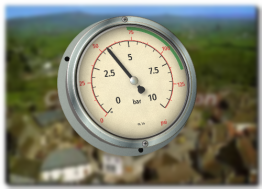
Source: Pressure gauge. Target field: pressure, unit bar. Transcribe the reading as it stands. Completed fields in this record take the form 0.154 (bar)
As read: 3.75 (bar)
